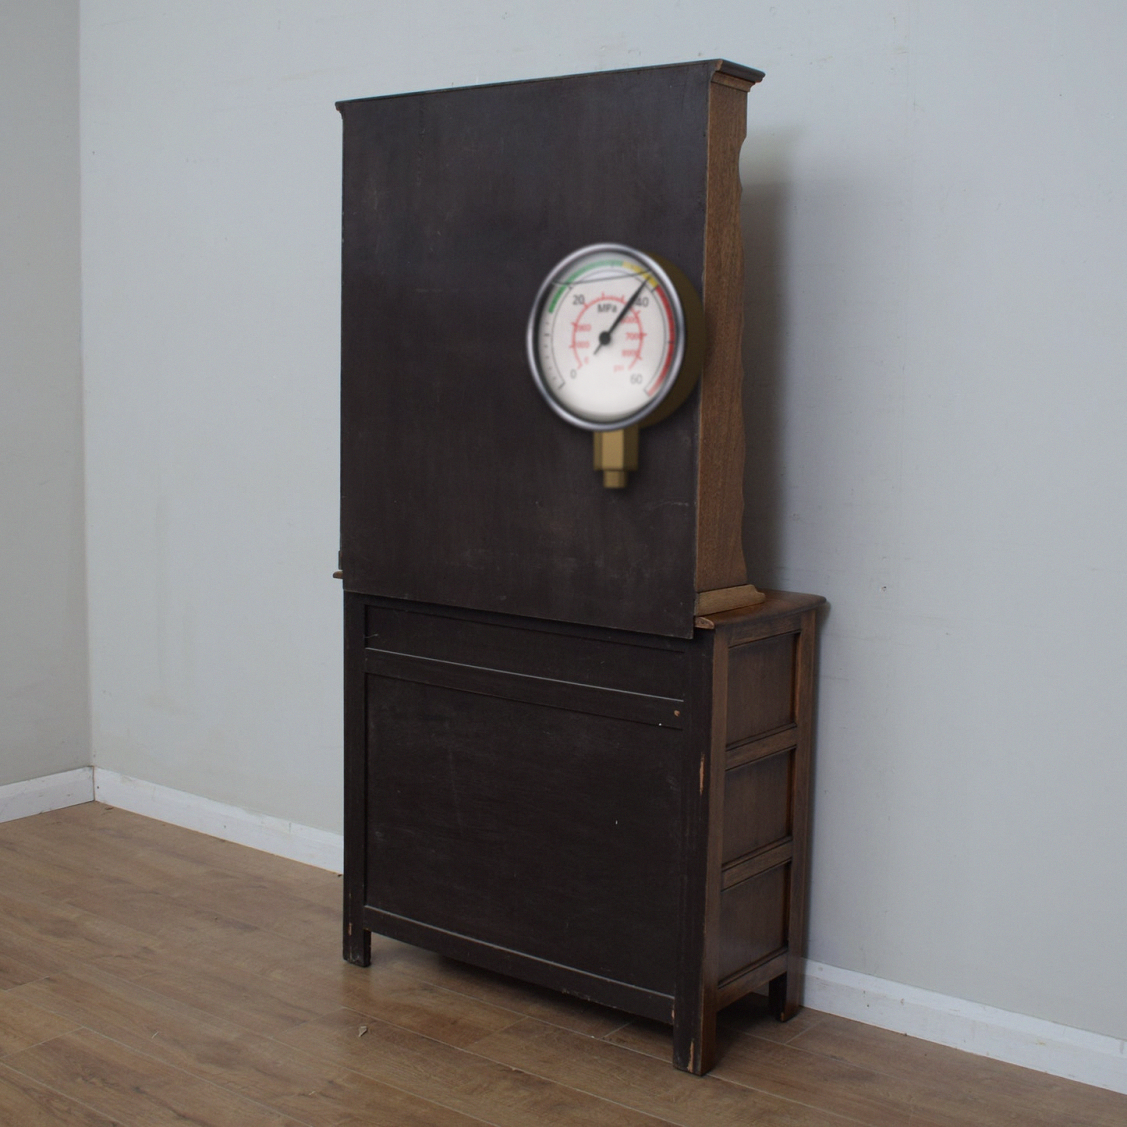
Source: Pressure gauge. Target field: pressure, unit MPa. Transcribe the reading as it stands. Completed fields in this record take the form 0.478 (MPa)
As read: 38 (MPa)
